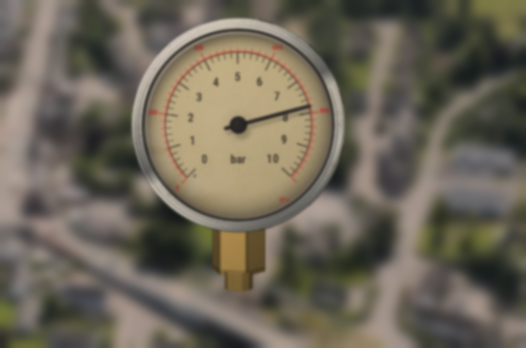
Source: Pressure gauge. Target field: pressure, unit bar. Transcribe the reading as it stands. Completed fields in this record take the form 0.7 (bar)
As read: 7.8 (bar)
